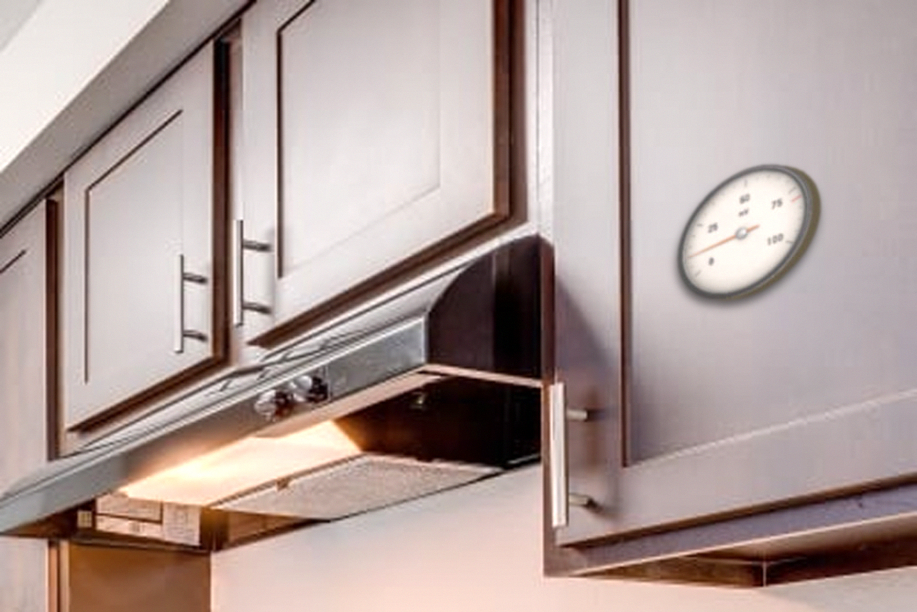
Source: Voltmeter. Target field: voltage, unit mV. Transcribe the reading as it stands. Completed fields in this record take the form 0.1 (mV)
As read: 10 (mV)
